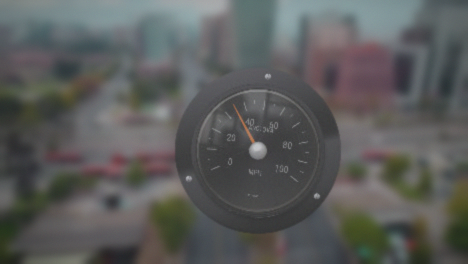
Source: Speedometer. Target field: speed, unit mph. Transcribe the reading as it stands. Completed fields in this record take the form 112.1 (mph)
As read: 35 (mph)
